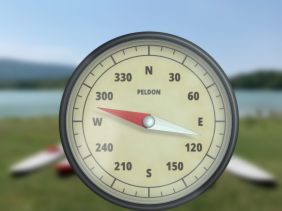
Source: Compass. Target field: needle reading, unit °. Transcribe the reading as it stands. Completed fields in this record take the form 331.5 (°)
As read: 285 (°)
